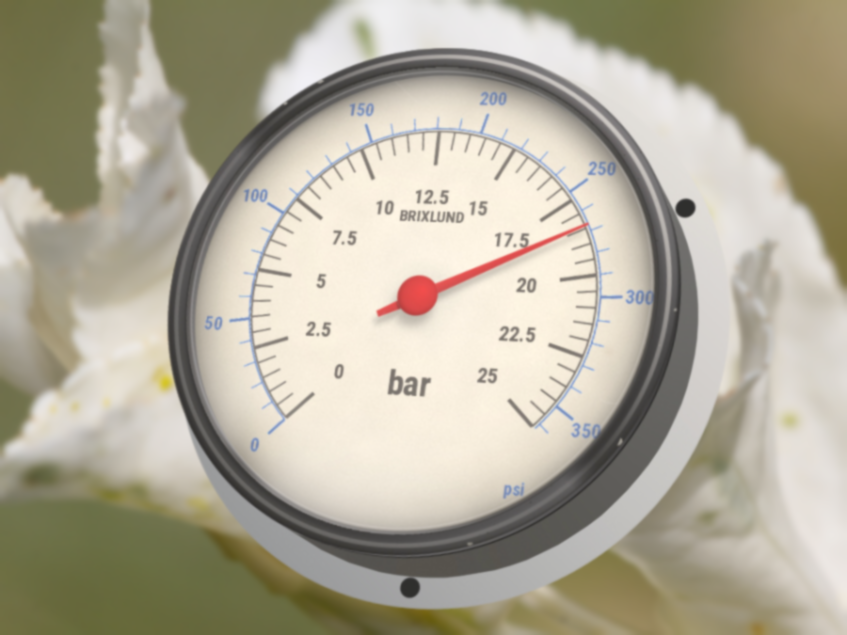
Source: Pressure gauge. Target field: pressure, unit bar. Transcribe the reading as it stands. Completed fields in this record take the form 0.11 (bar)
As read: 18.5 (bar)
